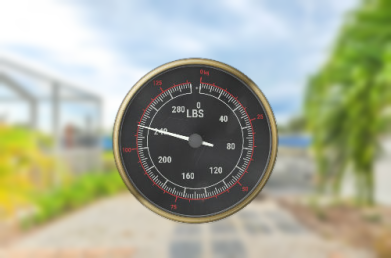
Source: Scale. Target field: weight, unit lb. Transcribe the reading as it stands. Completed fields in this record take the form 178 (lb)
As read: 240 (lb)
